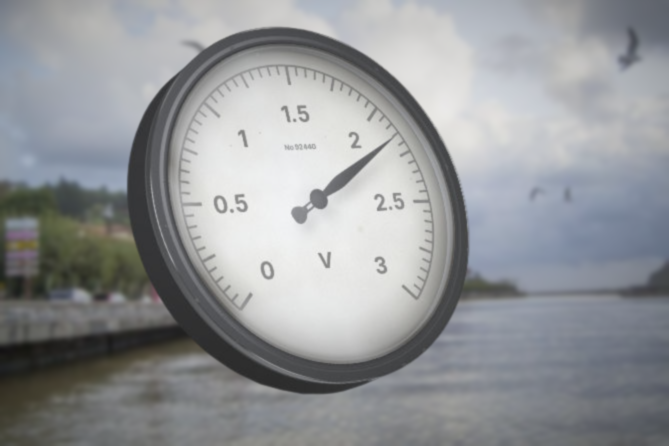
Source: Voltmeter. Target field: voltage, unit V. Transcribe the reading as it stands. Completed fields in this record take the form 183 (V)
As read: 2.15 (V)
